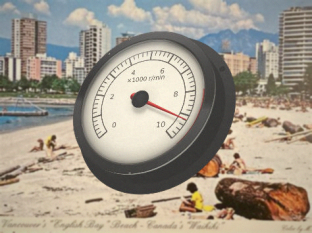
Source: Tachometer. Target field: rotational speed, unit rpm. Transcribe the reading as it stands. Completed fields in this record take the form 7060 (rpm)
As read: 9200 (rpm)
